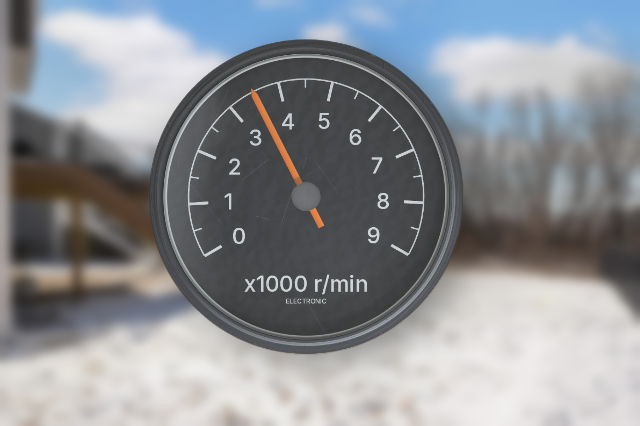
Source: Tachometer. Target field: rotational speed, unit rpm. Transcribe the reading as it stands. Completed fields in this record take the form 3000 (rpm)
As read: 3500 (rpm)
